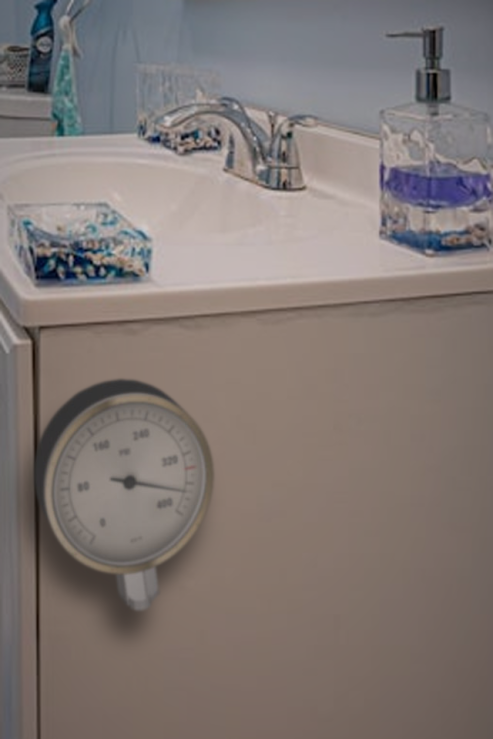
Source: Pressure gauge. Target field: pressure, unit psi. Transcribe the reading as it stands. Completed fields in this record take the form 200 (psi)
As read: 370 (psi)
